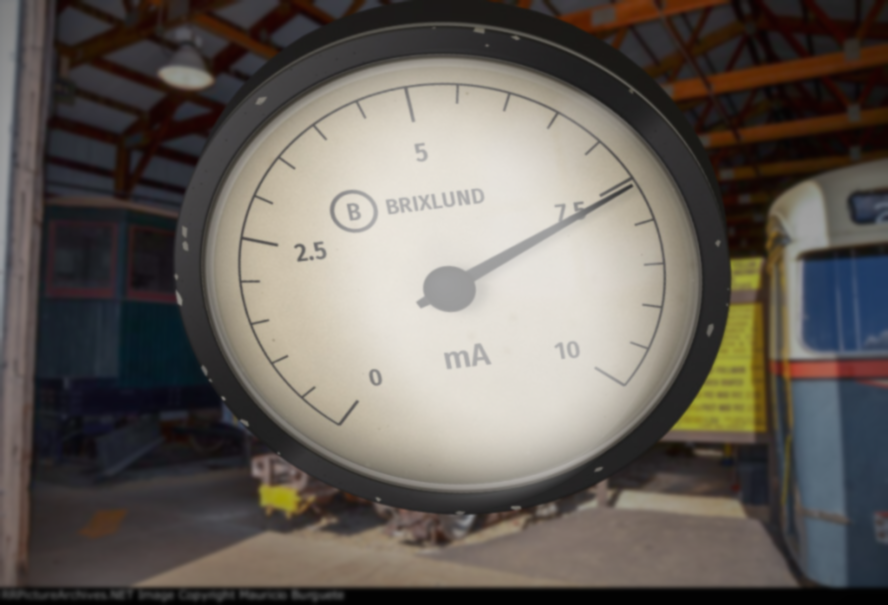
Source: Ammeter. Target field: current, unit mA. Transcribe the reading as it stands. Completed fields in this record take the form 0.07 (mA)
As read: 7.5 (mA)
